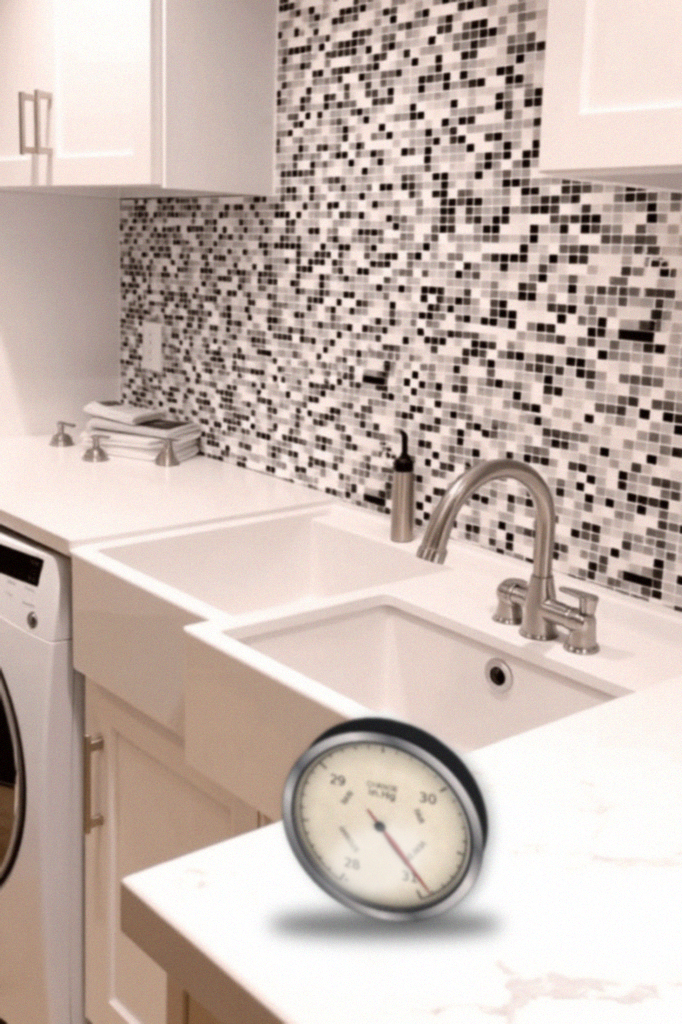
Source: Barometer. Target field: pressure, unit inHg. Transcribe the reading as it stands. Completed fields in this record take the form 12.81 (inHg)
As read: 30.9 (inHg)
